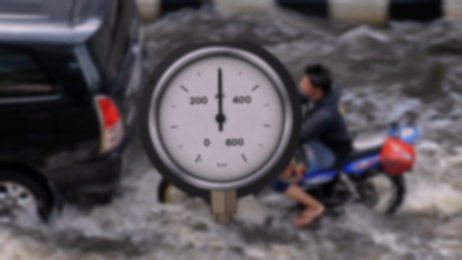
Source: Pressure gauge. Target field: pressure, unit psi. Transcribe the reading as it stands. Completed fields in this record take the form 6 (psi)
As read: 300 (psi)
